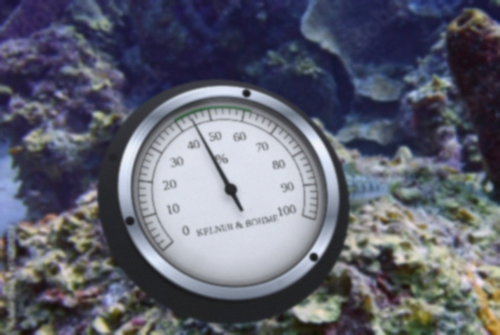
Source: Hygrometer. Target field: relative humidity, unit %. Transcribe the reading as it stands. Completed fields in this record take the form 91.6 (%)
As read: 44 (%)
